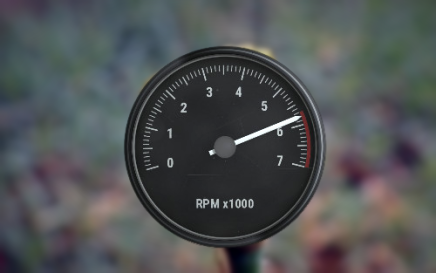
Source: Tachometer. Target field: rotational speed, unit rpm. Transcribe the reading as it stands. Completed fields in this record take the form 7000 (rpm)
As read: 5800 (rpm)
